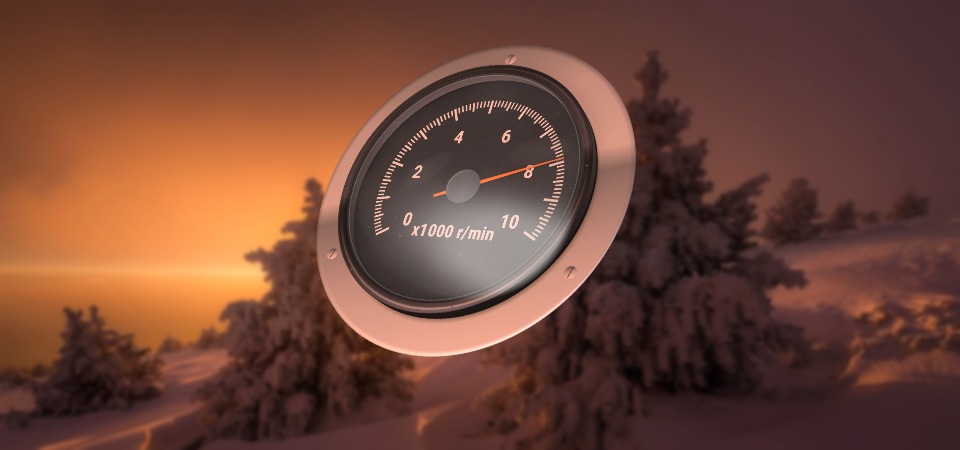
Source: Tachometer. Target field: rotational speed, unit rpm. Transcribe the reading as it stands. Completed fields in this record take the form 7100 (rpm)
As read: 8000 (rpm)
